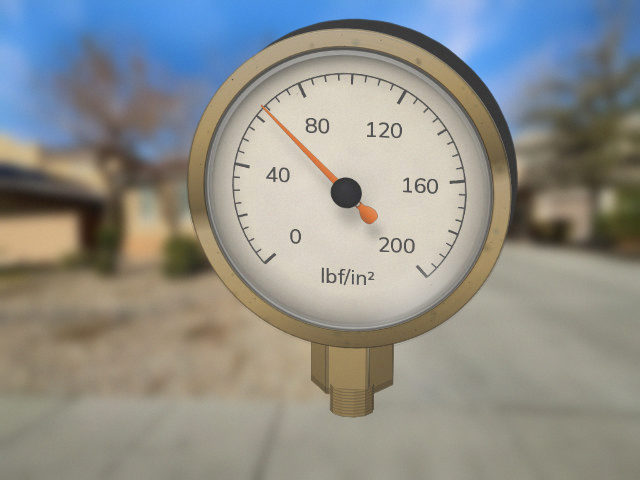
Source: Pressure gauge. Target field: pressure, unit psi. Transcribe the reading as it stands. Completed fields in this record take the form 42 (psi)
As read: 65 (psi)
